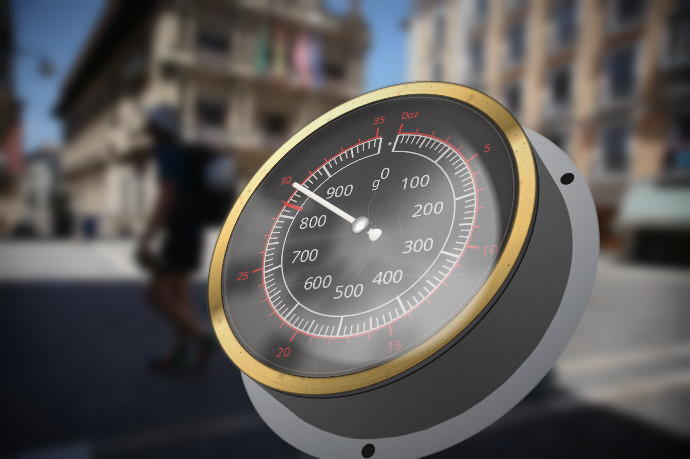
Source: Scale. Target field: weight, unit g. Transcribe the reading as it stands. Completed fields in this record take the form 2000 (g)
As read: 850 (g)
